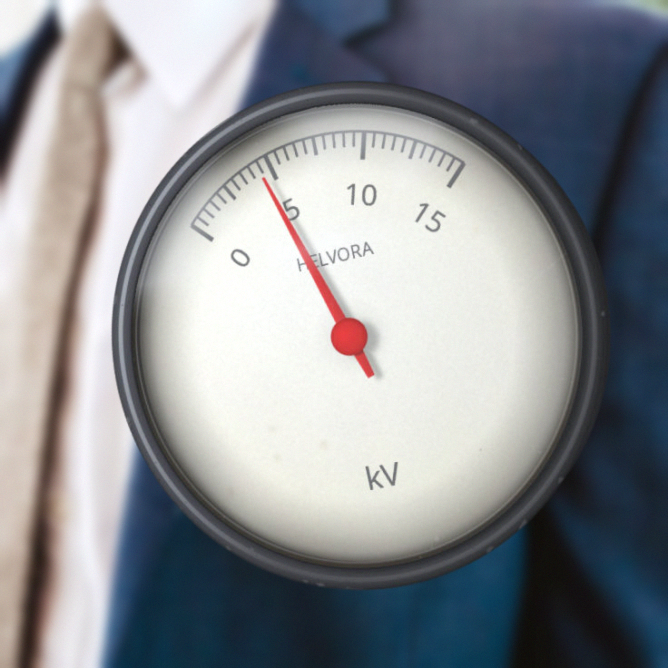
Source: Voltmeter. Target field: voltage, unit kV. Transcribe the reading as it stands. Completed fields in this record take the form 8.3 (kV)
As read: 4.5 (kV)
